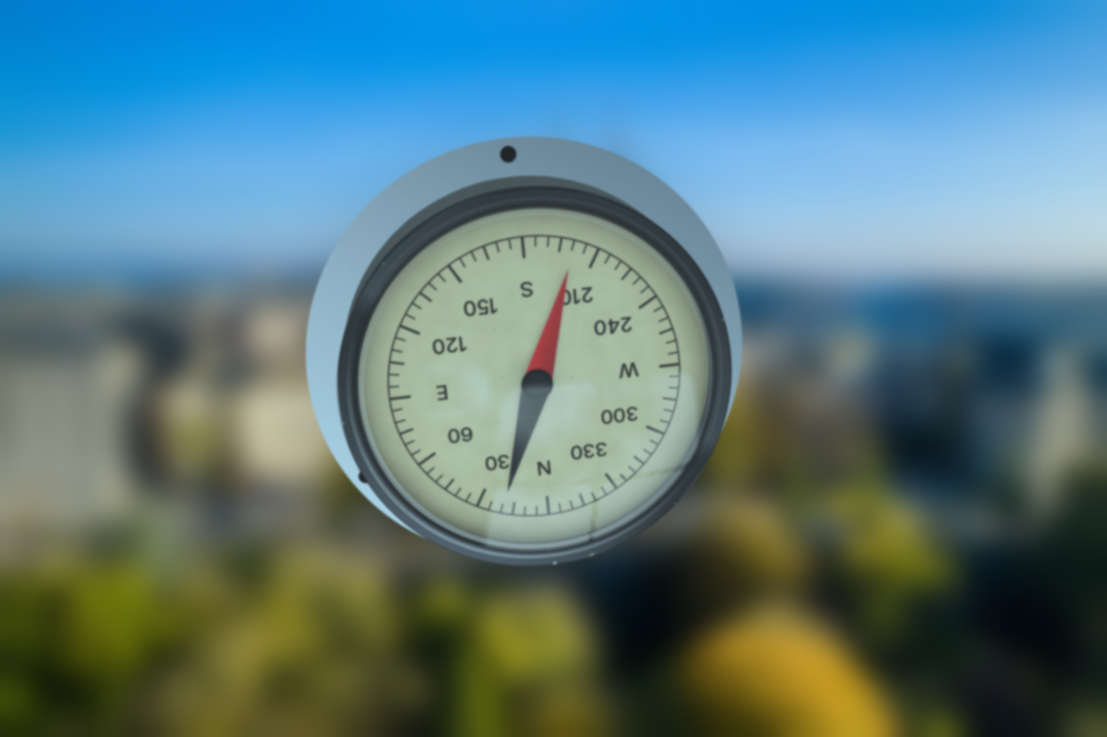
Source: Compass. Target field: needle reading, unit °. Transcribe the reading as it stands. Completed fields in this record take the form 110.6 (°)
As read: 200 (°)
